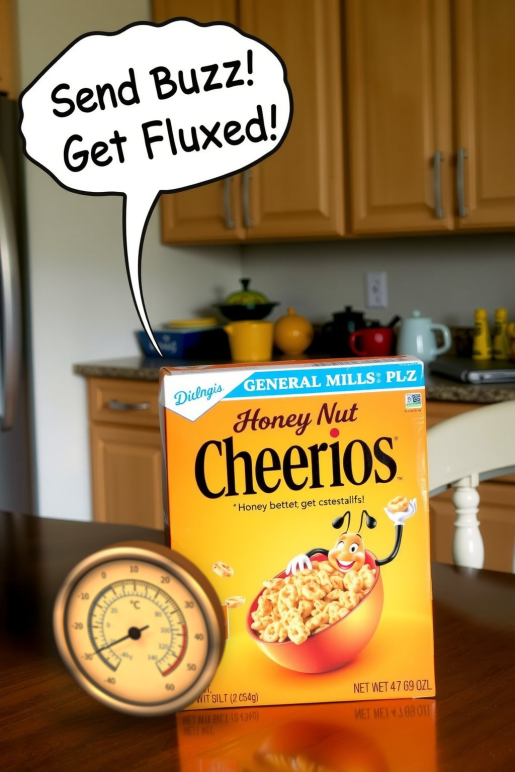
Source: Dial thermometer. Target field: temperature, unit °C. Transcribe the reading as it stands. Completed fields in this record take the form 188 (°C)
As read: -30 (°C)
